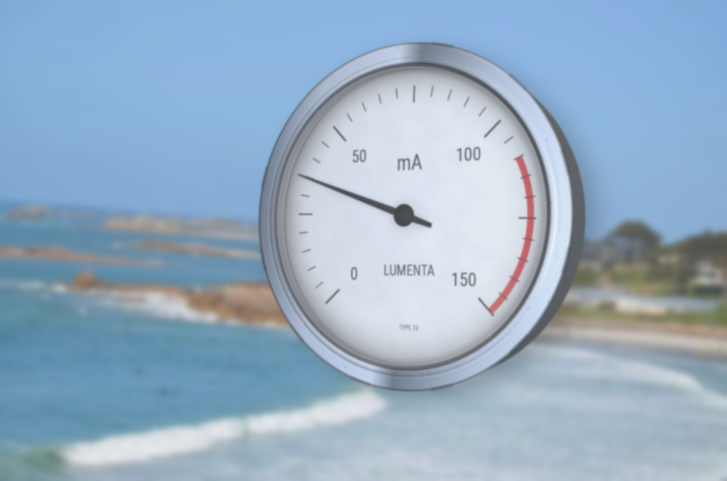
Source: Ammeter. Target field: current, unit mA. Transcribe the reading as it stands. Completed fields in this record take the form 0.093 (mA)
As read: 35 (mA)
